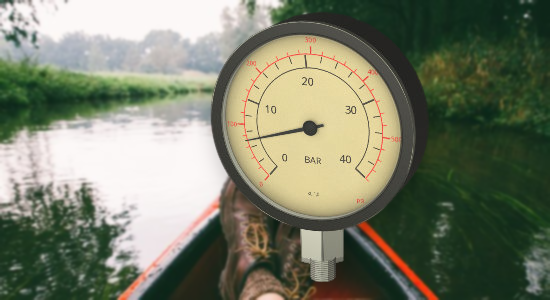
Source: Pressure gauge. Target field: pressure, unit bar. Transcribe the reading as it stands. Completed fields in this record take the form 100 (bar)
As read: 5 (bar)
